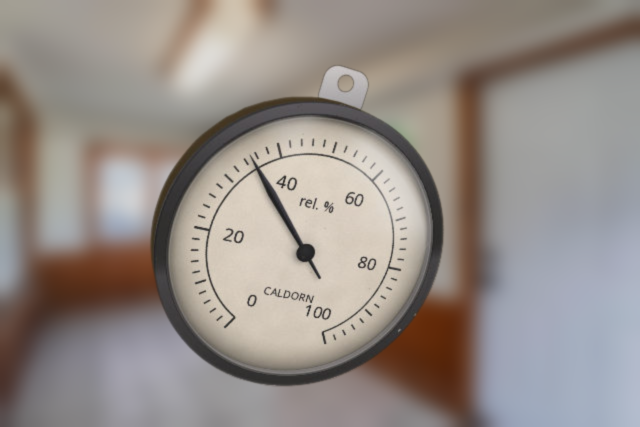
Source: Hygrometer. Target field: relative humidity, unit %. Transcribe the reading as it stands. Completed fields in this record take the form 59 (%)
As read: 35 (%)
